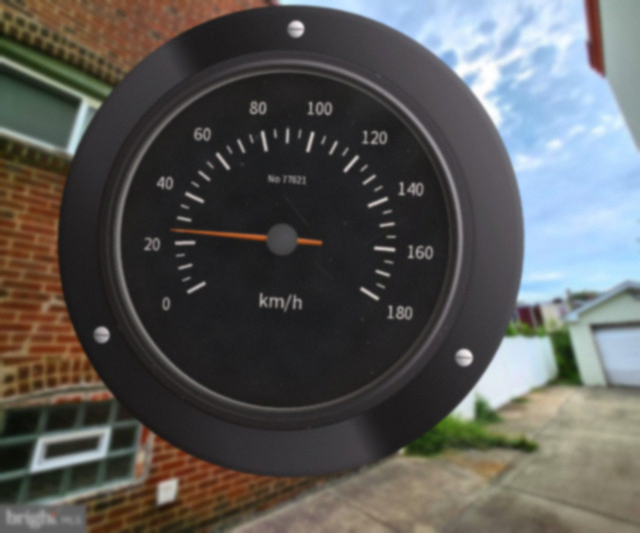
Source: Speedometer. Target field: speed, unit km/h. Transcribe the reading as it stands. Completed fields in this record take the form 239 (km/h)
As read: 25 (km/h)
